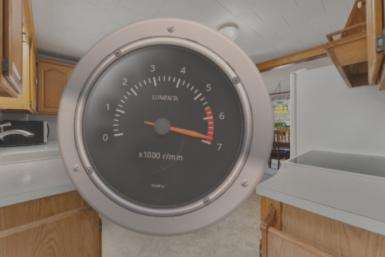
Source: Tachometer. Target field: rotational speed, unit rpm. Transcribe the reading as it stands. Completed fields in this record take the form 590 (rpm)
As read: 6800 (rpm)
